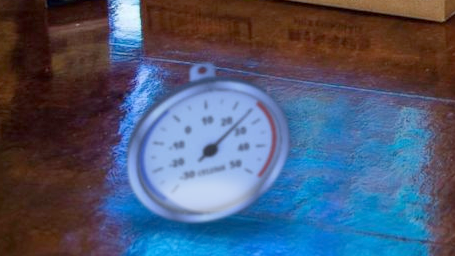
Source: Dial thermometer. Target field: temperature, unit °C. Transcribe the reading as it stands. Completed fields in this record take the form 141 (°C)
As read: 25 (°C)
